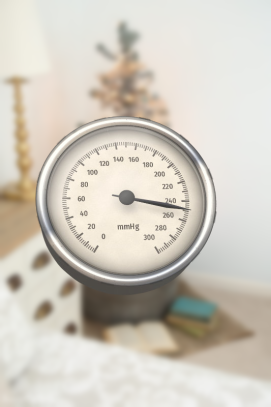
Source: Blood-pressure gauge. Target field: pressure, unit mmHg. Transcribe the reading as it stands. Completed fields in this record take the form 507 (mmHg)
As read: 250 (mmHg)
